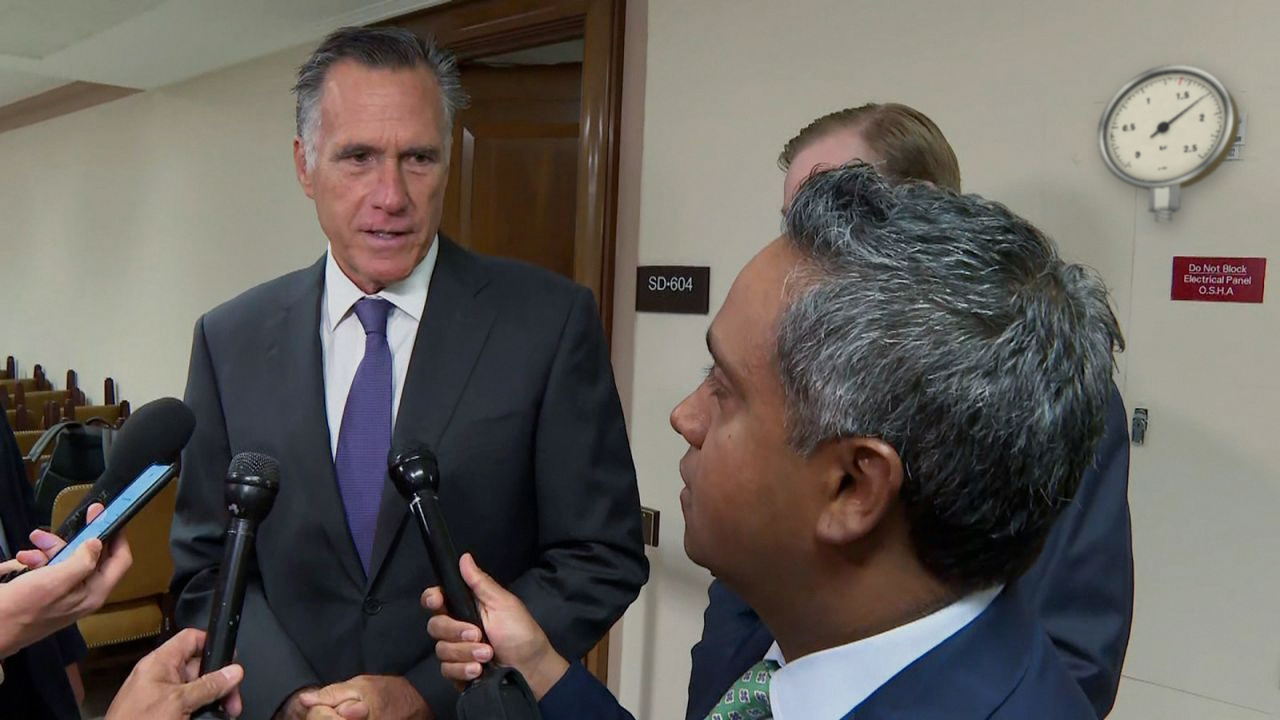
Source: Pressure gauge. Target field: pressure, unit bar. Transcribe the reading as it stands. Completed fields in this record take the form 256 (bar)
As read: 1.75 (bar)
